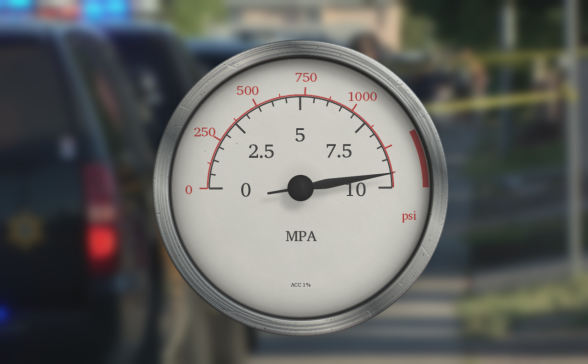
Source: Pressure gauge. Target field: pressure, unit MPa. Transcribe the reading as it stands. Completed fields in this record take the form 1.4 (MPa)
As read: 9.5 (MPa)
